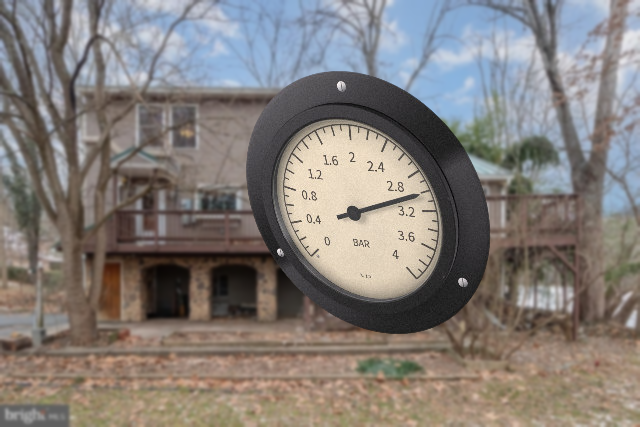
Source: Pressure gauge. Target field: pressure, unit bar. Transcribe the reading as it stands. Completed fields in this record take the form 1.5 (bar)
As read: 3 (bar)
